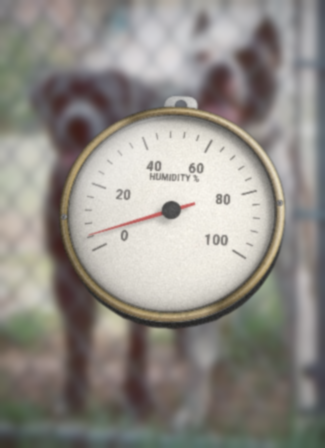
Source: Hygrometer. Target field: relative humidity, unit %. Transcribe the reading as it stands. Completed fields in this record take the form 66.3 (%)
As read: 4 (%)
